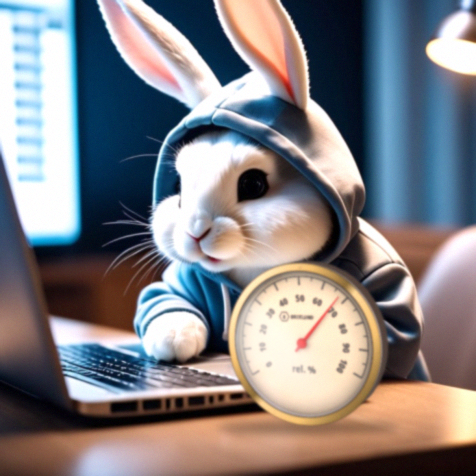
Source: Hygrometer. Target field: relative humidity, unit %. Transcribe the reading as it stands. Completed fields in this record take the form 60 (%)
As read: 67.5 (%)
